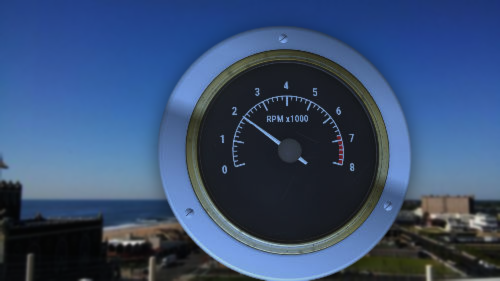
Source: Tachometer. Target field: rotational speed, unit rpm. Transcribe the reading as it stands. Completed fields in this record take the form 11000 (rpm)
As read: 2000 (rpm)
